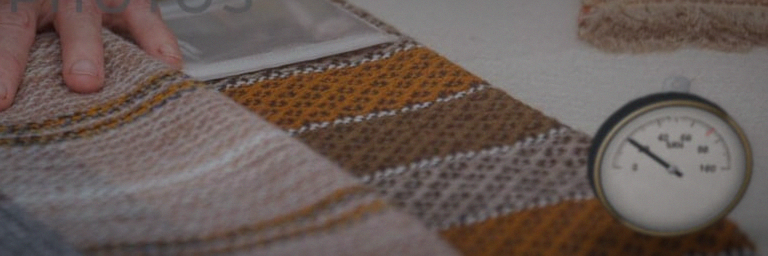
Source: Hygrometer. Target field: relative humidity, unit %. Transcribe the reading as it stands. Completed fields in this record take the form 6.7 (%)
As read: 20 (%)
